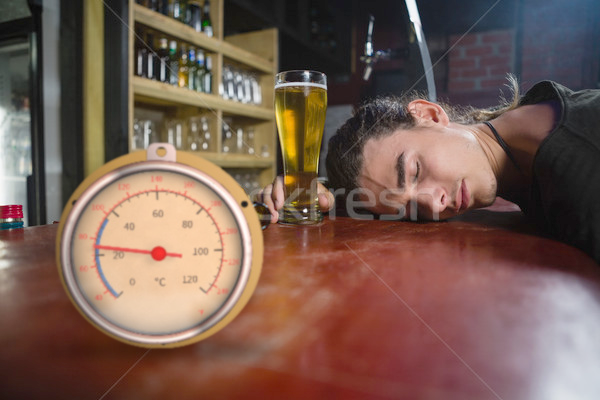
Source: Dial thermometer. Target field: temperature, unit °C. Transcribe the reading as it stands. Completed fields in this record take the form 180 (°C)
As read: 24 (°C)
